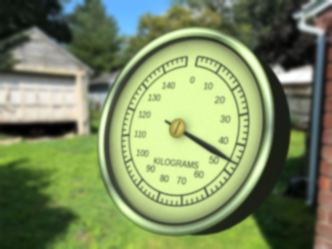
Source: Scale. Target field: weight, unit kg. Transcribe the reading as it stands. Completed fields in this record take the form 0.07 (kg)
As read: 46 (kg)
